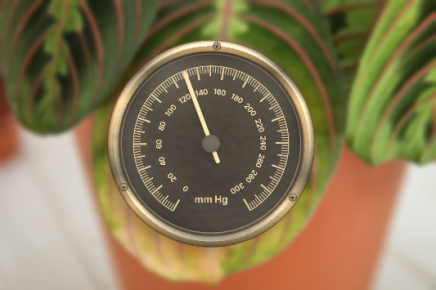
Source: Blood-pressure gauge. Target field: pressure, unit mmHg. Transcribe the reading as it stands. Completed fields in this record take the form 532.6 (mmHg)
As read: 130 (mmHg)
